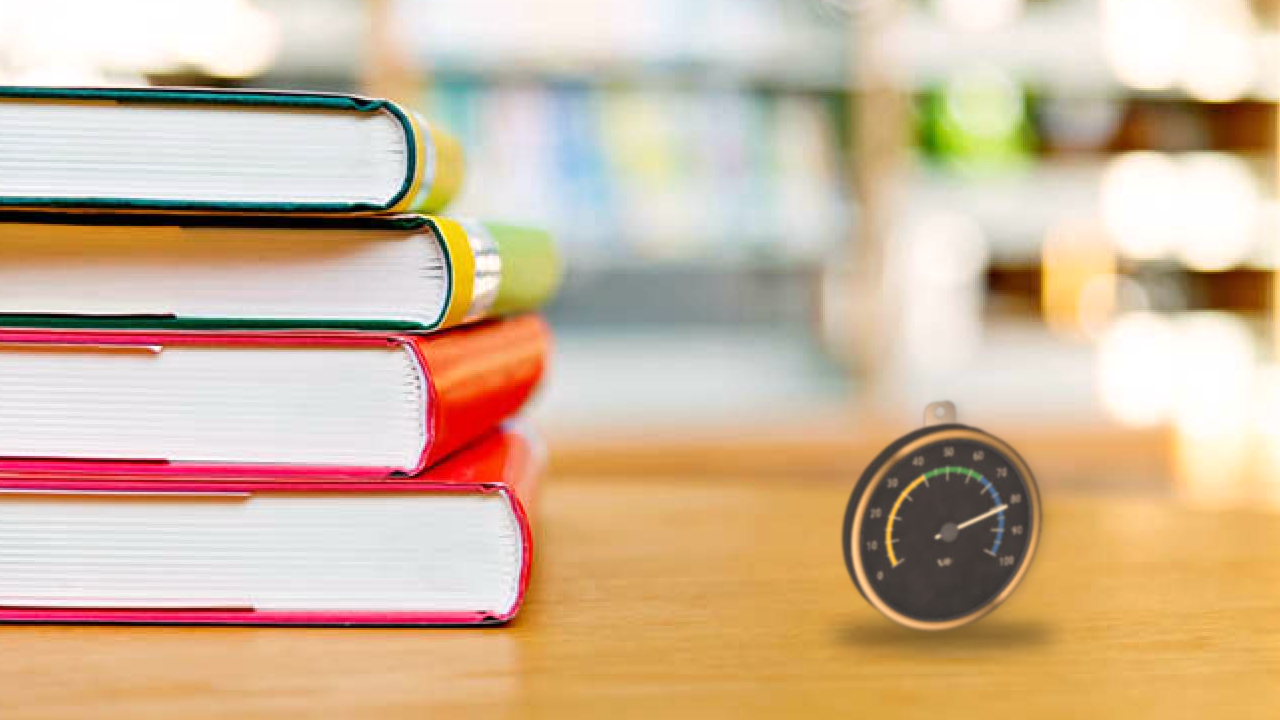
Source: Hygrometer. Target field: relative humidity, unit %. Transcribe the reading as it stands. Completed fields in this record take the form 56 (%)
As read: 80 (%)
